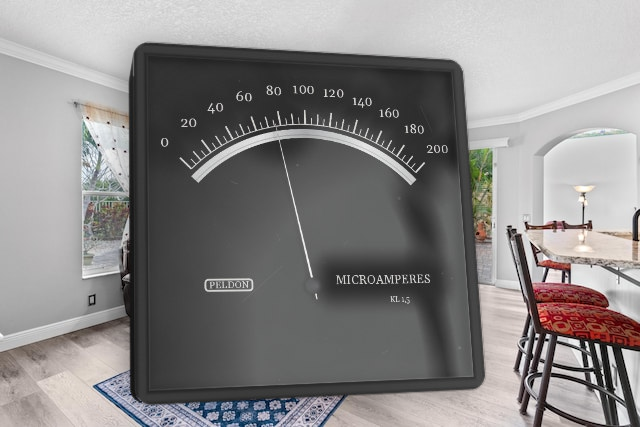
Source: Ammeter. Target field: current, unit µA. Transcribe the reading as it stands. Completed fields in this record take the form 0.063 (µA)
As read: 75 (µA)
